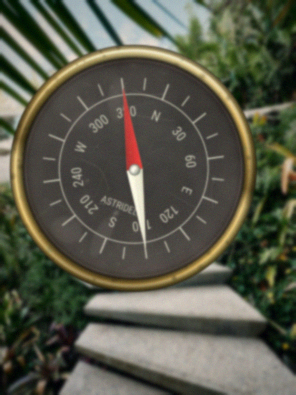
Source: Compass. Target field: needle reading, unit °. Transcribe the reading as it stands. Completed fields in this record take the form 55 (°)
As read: 330 (°)
